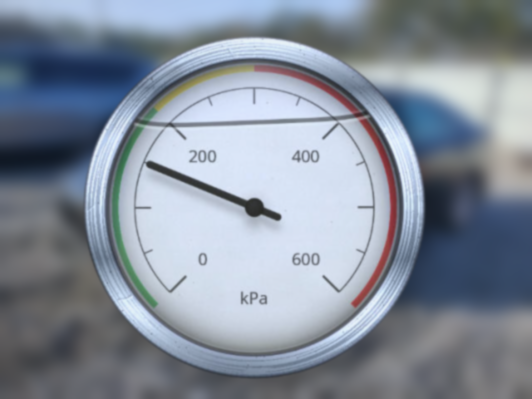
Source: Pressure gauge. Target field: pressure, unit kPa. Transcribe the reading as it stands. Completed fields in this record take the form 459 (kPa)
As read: 150 (kPa)
